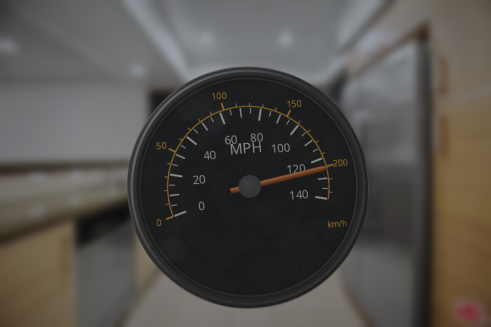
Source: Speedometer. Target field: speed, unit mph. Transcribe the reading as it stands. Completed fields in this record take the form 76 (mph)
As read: 125 (mph)
